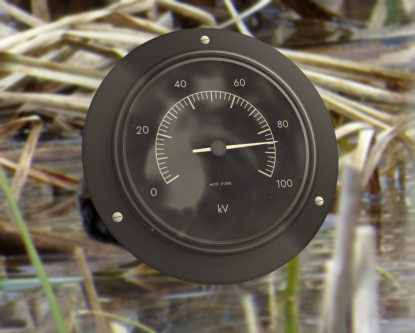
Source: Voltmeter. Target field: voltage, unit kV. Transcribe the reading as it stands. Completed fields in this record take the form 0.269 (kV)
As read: 86 (kV)
